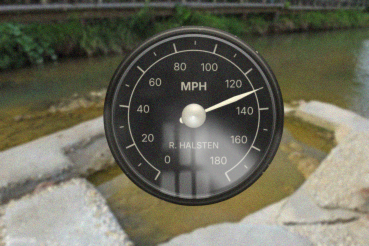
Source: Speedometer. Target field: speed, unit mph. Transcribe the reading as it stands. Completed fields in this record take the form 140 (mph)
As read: 130 (mph)
